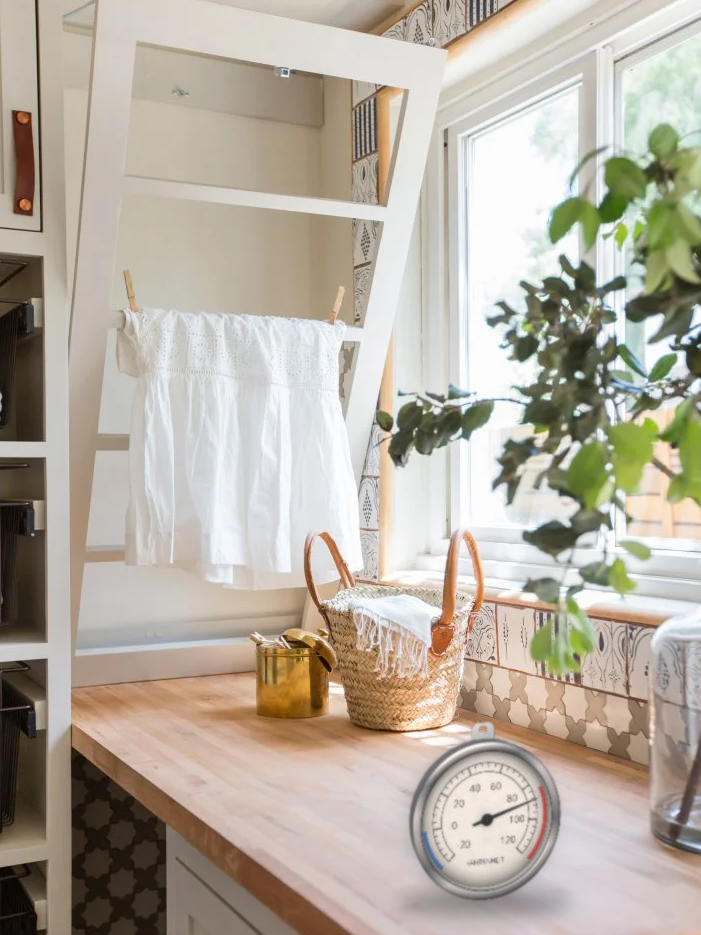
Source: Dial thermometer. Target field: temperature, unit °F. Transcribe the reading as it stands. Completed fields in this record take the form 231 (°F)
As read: 88 (°F)
